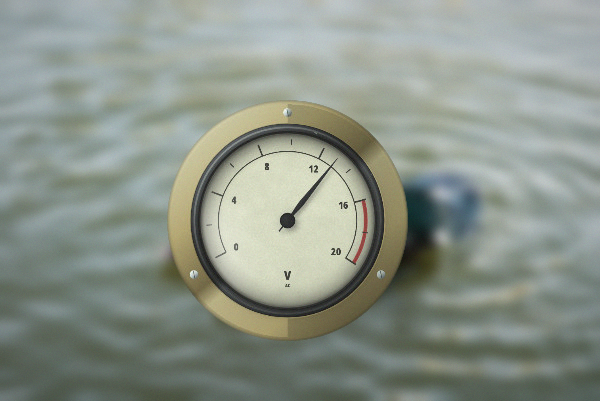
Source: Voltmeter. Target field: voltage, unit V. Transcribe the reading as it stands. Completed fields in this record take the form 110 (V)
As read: 13 (V)
